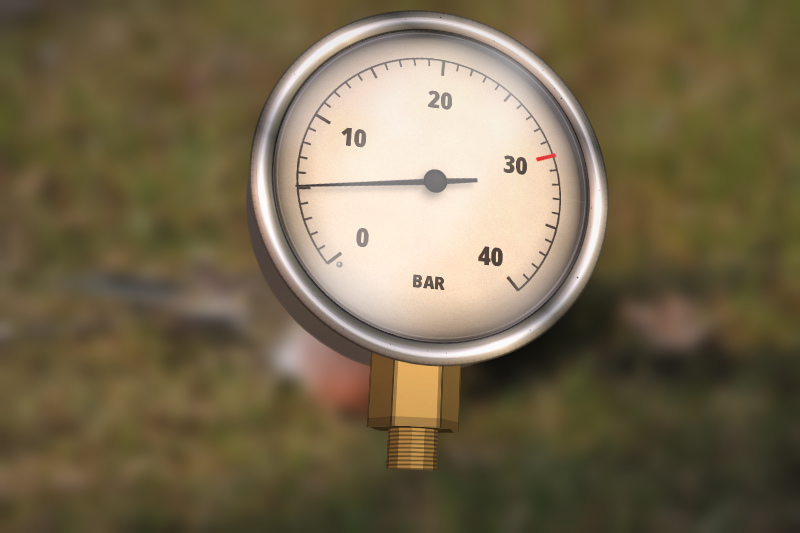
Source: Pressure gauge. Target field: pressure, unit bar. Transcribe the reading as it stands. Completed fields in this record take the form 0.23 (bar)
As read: 5 (bar)
